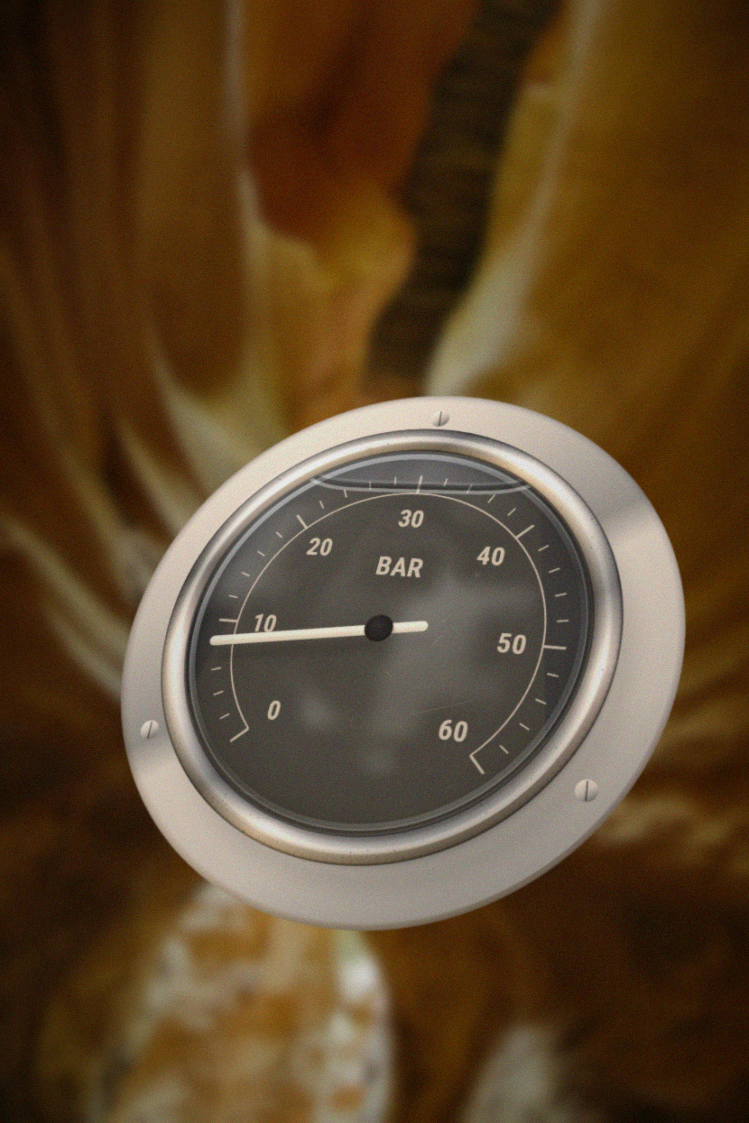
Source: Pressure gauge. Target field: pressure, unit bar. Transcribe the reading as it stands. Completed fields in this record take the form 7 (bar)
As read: 8 (bar)
